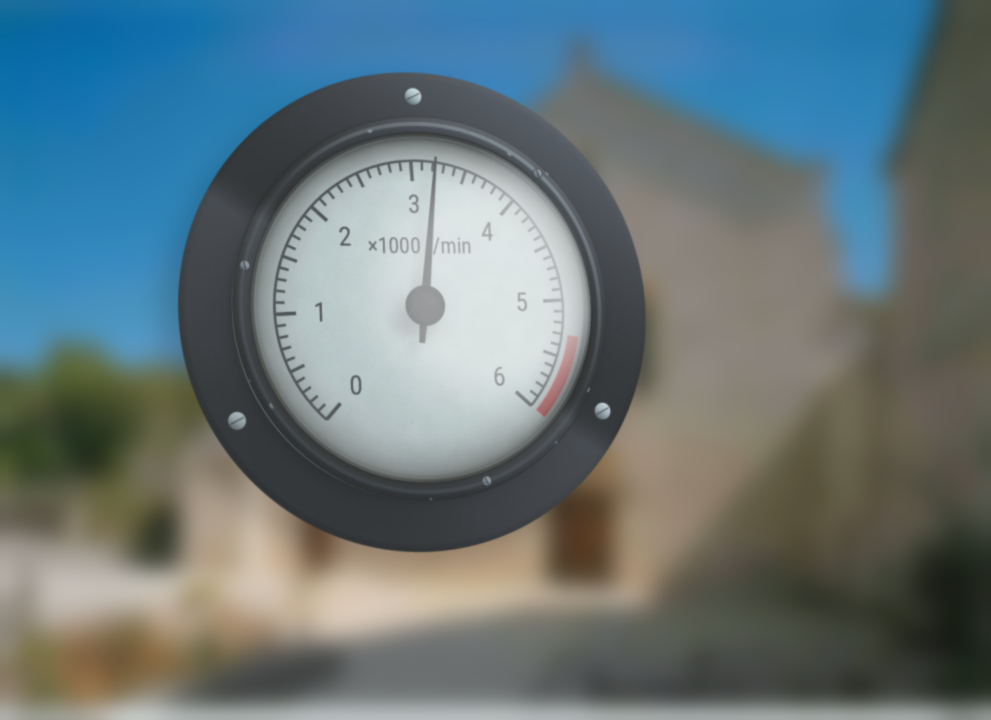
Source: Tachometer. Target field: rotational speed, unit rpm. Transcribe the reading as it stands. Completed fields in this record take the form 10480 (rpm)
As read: 3200 (rpm)
